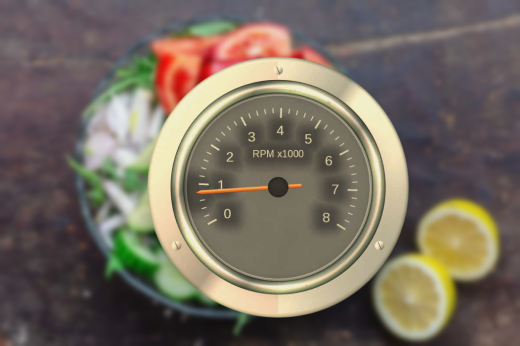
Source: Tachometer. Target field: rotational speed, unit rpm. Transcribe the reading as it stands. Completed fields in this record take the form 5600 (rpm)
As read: 800 (rpm)
